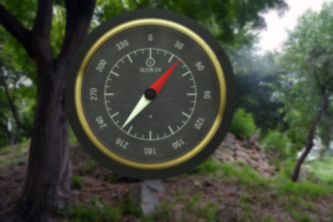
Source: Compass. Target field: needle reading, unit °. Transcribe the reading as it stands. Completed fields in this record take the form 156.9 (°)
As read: 40 (°)
